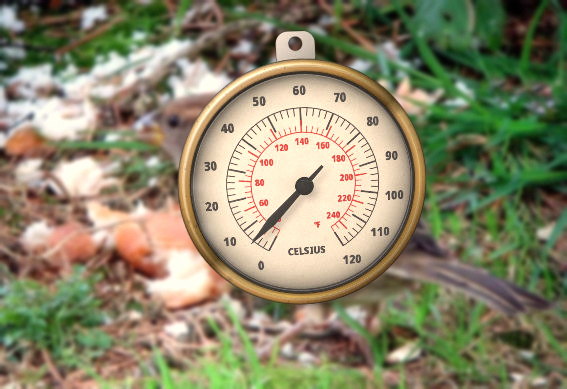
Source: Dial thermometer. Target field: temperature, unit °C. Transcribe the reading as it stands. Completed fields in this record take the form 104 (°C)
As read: 6 (°C)
